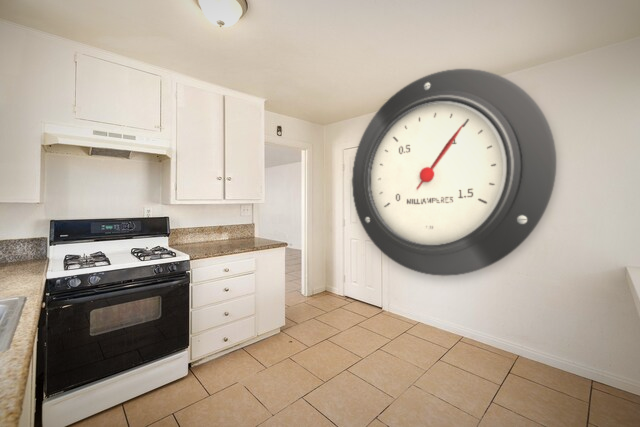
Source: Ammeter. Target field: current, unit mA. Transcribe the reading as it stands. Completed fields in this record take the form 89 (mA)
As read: 1 (mA)
